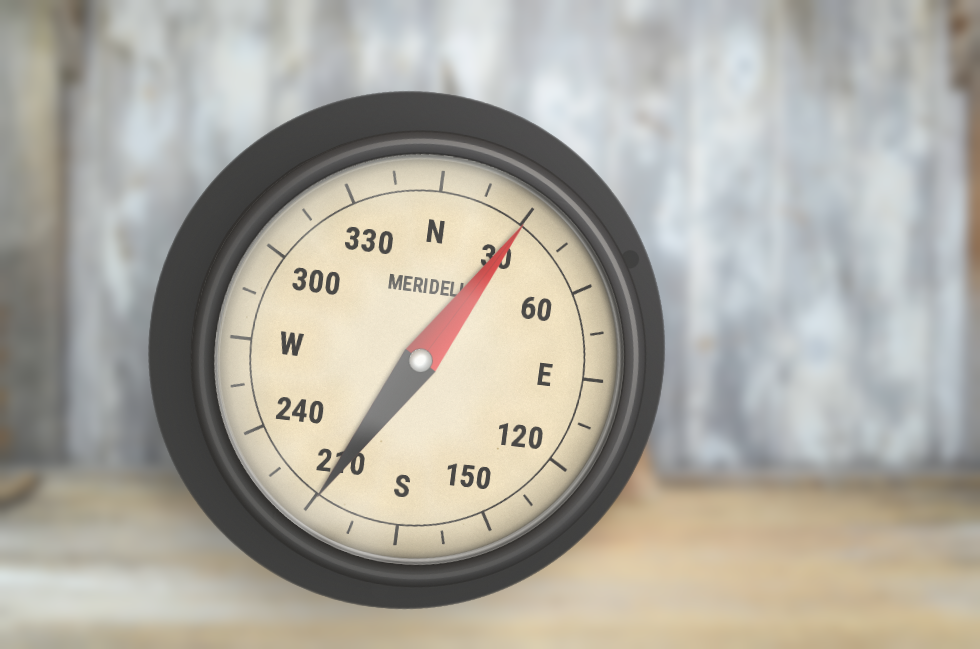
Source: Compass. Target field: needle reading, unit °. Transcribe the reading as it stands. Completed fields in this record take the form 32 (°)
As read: 30 (°)
